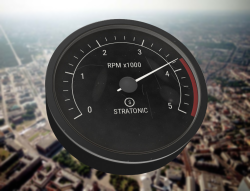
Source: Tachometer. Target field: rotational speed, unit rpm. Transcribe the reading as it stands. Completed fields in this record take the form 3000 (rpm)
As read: 3800 (rpm)
